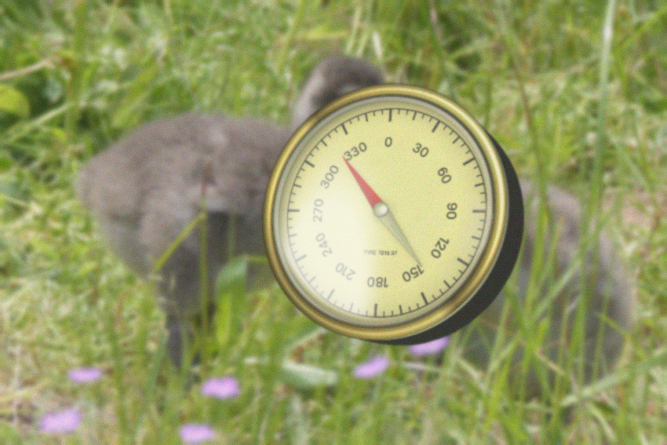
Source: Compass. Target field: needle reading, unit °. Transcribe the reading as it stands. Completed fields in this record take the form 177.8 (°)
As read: 320 (°)
